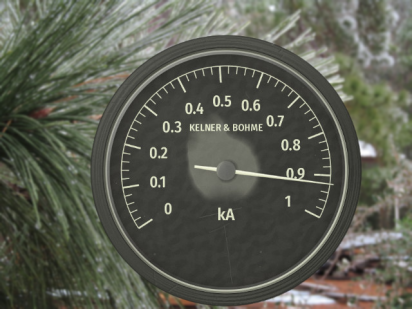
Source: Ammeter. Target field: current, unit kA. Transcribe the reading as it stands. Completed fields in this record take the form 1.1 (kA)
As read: 0.92 (kA)
